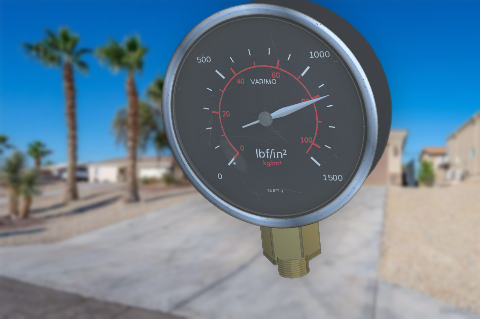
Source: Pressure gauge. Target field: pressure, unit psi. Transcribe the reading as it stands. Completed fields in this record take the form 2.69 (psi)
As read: 1150 (psi)
